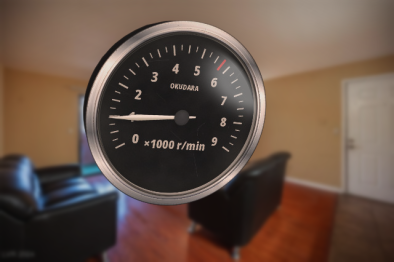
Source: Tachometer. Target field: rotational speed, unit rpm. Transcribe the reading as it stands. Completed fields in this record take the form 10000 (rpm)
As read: 1000 (rpm)
